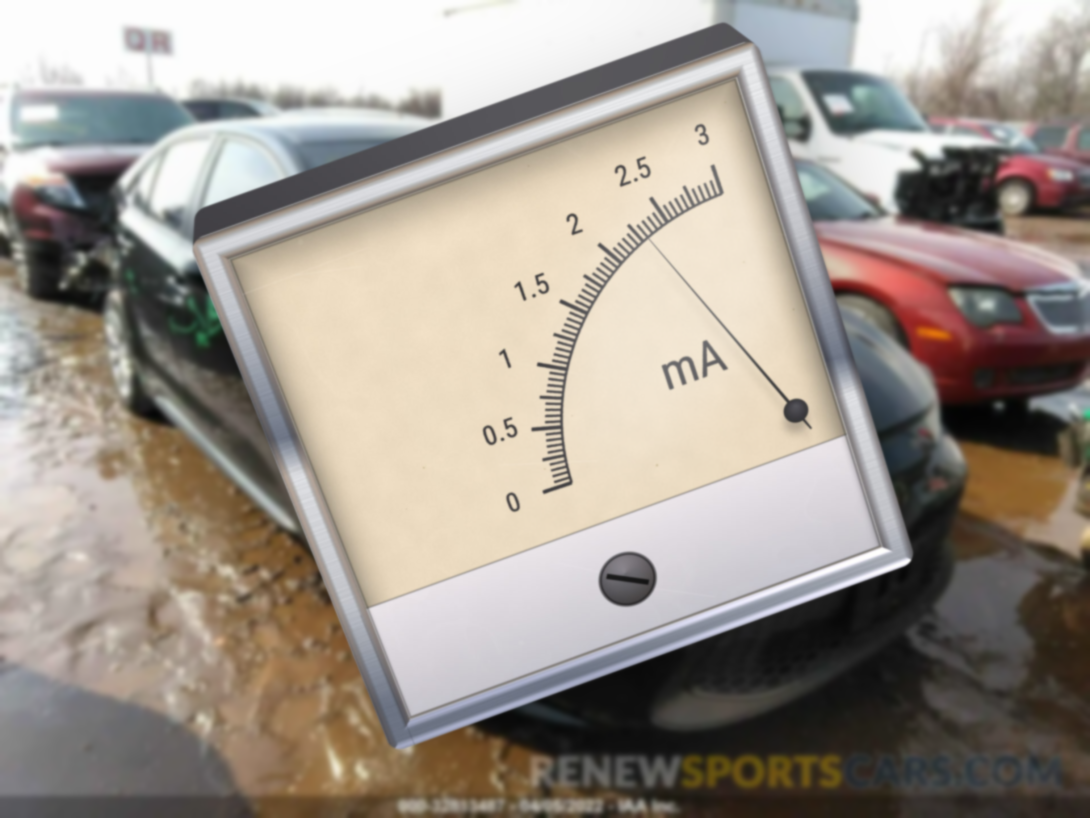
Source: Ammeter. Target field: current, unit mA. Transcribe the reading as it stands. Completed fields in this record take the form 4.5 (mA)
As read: 2.3 (mA)
